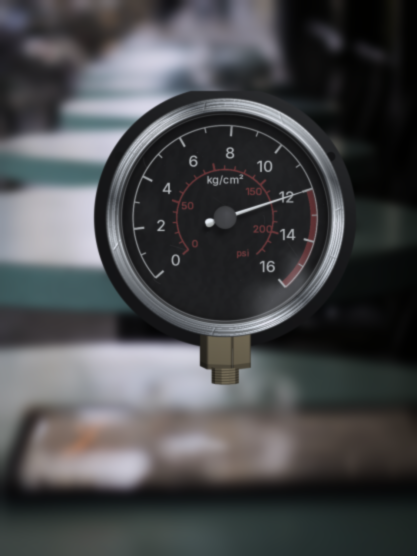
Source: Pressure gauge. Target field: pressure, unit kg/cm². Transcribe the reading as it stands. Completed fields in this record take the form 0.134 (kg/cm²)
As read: 12 (kg/cm²)
